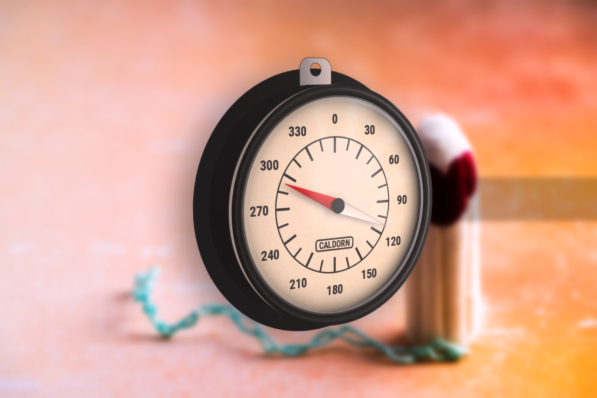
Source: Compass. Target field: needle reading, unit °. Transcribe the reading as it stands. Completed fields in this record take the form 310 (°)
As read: 292.5 (°)
